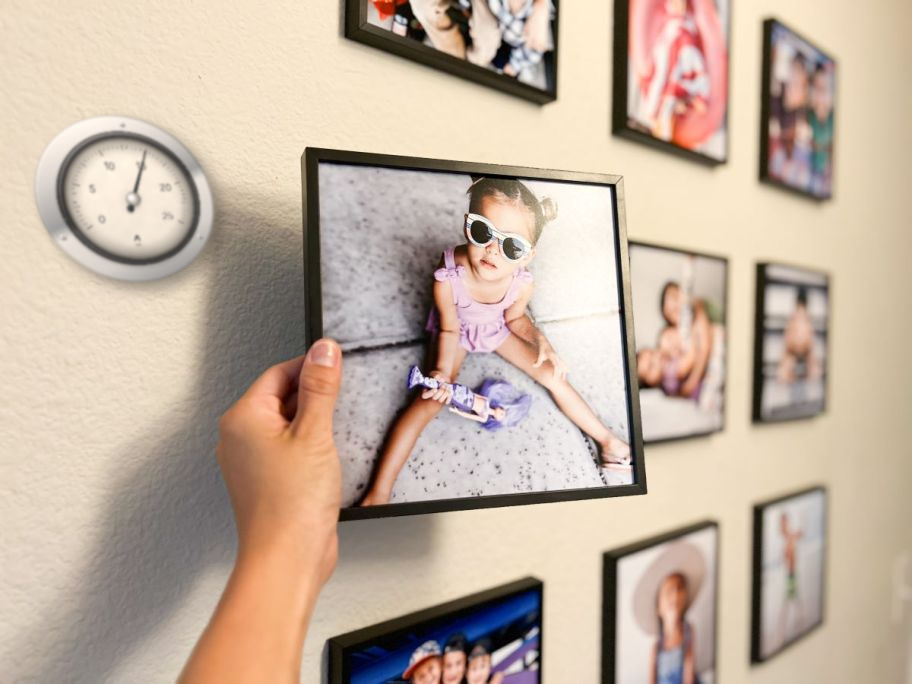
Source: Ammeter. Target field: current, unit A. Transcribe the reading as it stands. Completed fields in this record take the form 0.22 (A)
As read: 15 (A)
